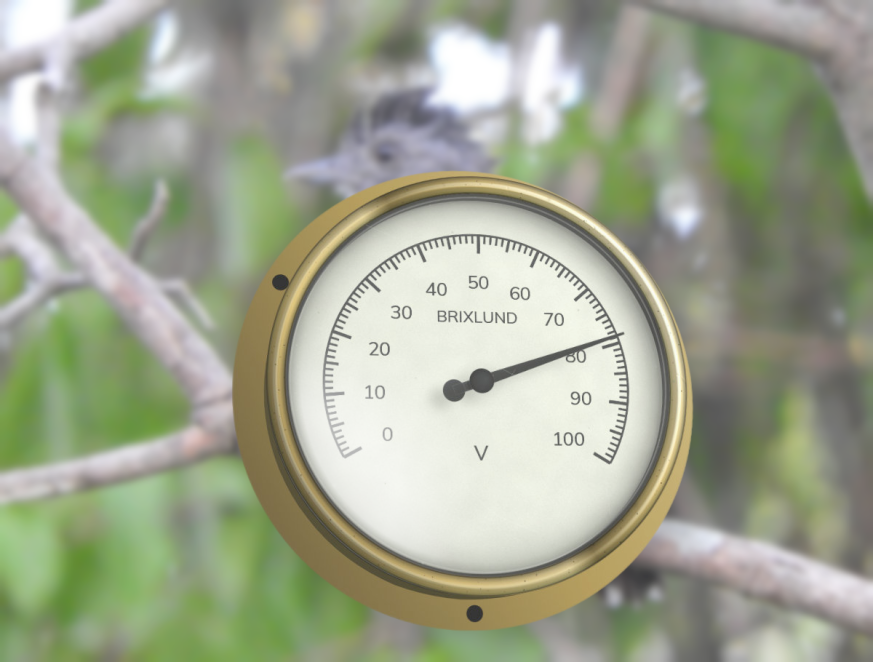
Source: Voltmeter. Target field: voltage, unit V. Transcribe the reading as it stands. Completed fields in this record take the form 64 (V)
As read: 79 (V)
